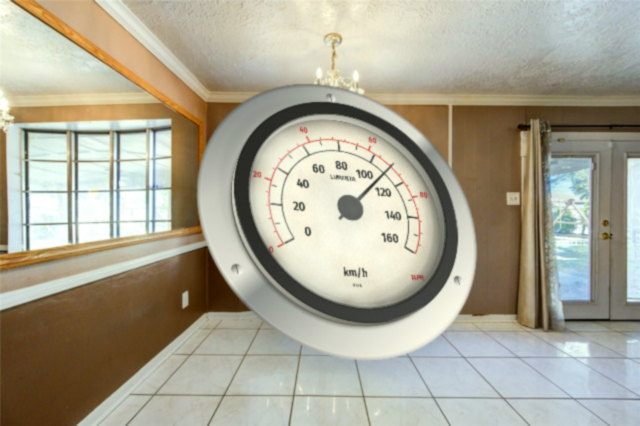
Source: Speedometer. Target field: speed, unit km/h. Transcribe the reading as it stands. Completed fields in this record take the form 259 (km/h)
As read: 110 (km/h)
